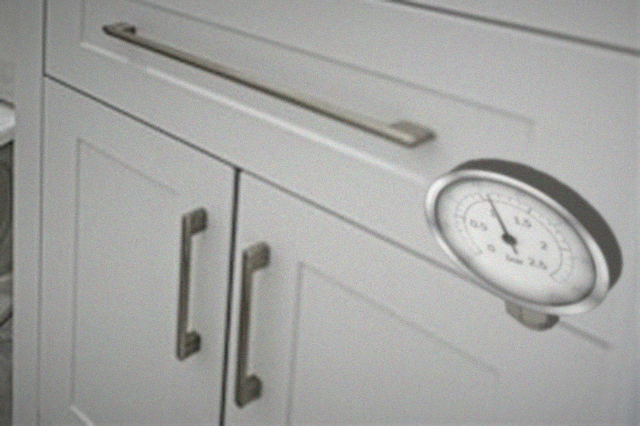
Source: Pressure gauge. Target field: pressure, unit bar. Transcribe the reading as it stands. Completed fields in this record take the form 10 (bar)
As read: 1.1 (bar)
